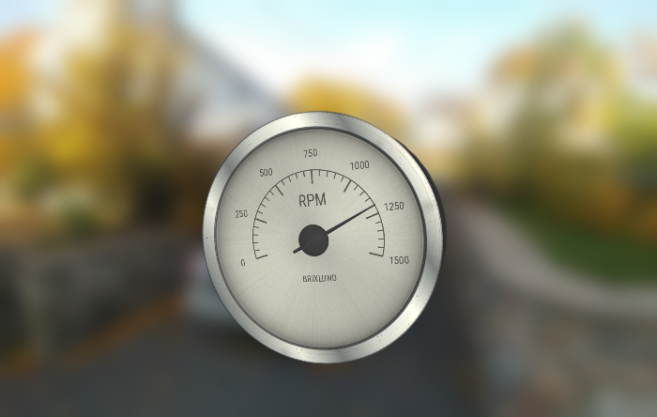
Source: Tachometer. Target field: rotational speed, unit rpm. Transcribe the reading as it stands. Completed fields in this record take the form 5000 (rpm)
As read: 1200 (rpm)
